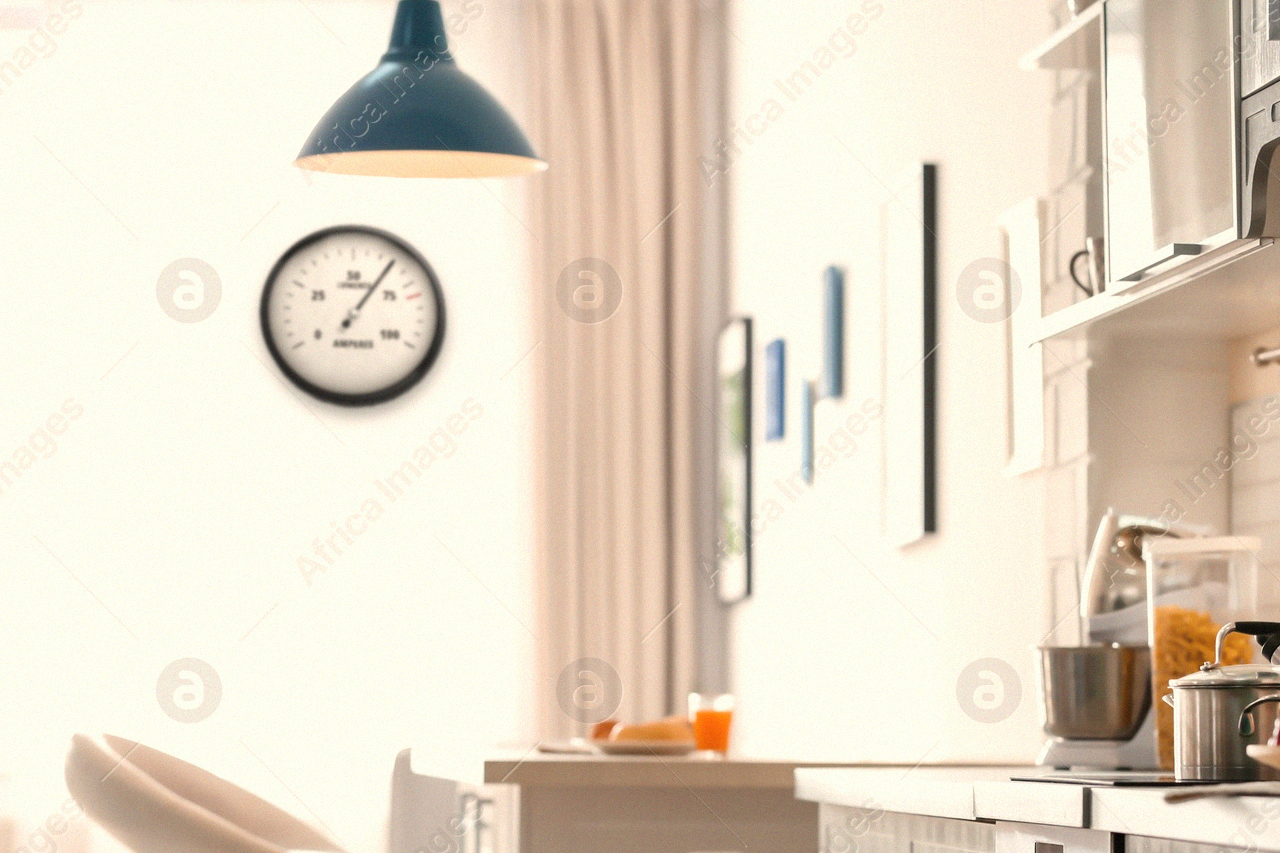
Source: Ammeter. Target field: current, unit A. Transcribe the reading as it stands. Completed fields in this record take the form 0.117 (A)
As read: 65 (A)
